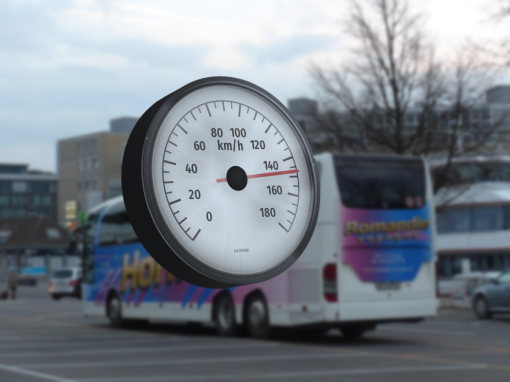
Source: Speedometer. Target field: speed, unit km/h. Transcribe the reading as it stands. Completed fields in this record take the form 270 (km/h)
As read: 147.5 (km/h)
